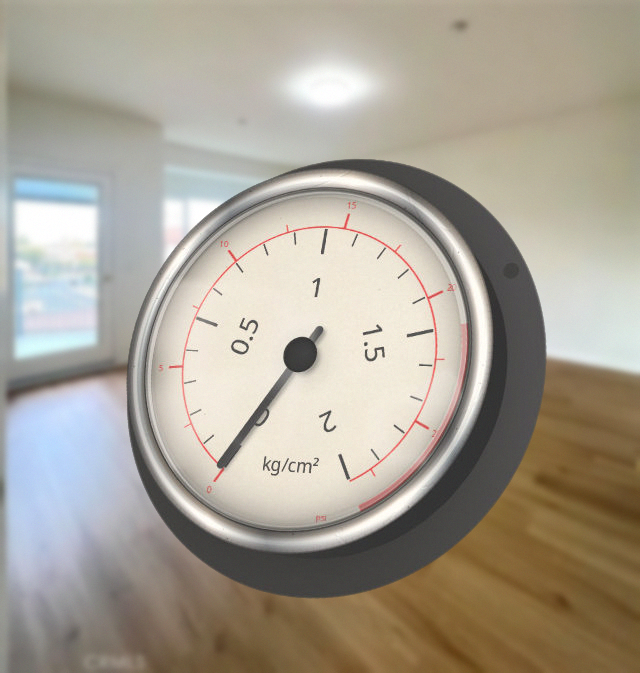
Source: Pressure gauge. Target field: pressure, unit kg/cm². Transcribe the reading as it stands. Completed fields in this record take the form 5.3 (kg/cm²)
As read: 0 (kg/cm²)
